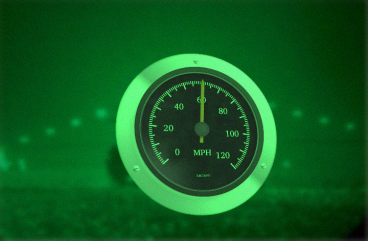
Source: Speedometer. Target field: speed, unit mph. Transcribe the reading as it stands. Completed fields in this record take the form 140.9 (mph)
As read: 60 (mph)
